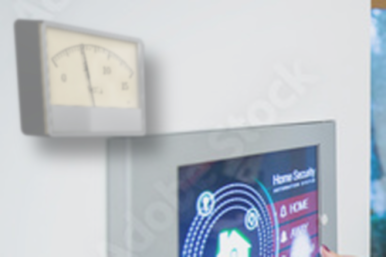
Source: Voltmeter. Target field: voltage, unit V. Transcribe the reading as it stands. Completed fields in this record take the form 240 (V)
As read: 5 (V)
